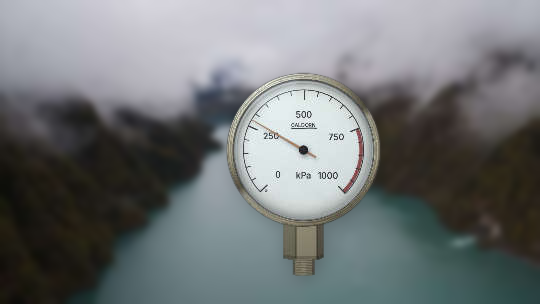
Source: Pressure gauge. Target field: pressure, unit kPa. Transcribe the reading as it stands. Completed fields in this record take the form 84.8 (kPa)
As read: 275 (kPa)
